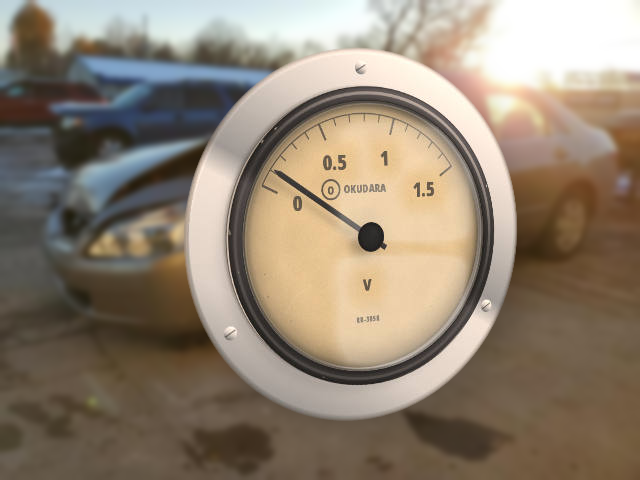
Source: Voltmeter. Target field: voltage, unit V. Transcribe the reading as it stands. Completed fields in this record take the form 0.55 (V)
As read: 0.1 (V)
